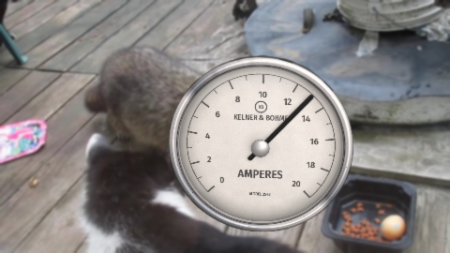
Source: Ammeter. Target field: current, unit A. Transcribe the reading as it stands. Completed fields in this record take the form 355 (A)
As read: 13 (A)
